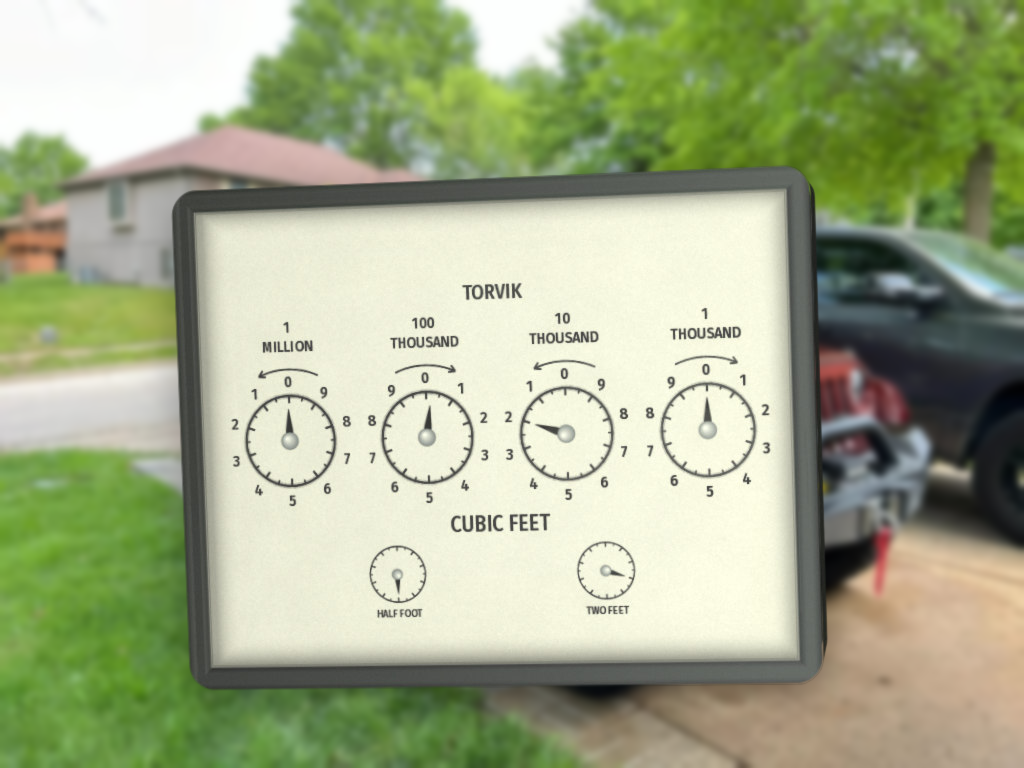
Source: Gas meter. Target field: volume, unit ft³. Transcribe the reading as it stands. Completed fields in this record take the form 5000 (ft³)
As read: 2000 (ft³)
